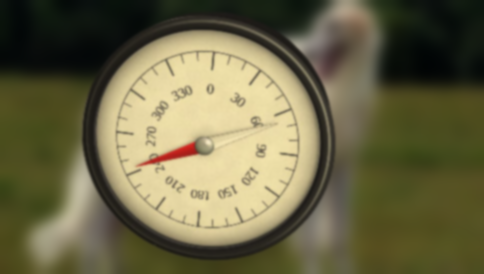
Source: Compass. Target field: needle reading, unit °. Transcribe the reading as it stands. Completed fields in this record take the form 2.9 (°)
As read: 245 (°)
